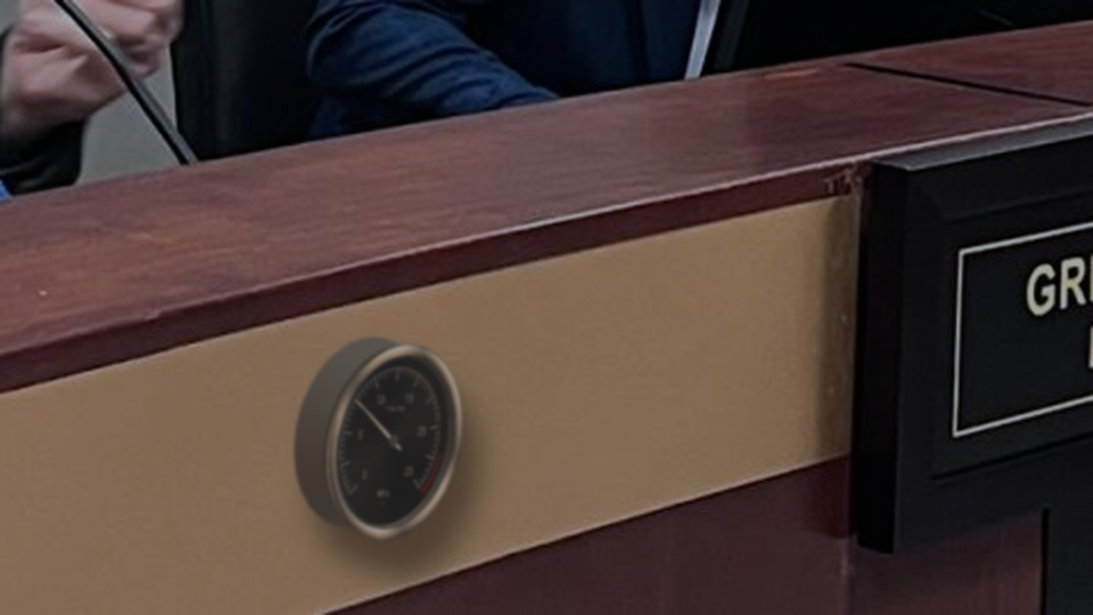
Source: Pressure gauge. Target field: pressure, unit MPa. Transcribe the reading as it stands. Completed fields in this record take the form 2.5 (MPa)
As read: 7.5 (MPa)
